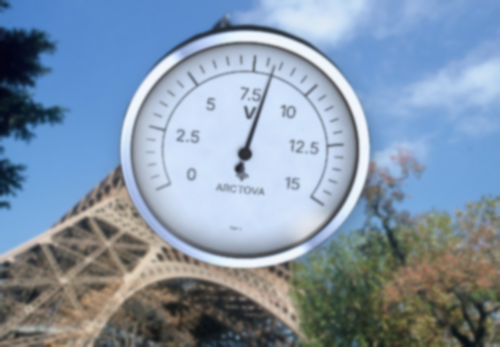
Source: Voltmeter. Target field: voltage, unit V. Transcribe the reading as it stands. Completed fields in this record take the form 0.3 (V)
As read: 8.25 (V)
